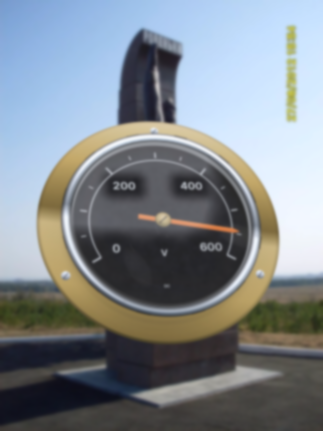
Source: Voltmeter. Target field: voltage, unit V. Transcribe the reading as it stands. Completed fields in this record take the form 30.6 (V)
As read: 550 (V)
